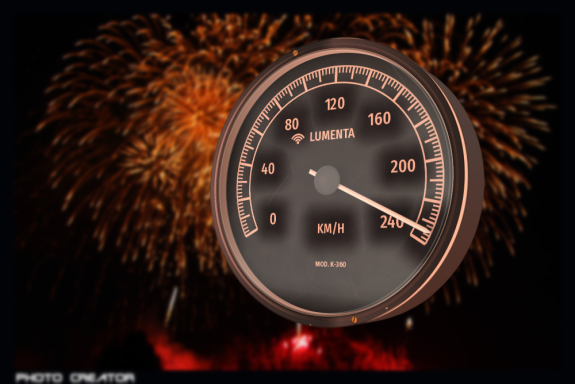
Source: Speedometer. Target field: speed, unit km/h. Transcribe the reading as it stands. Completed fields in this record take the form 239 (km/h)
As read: 234 (km/h)
